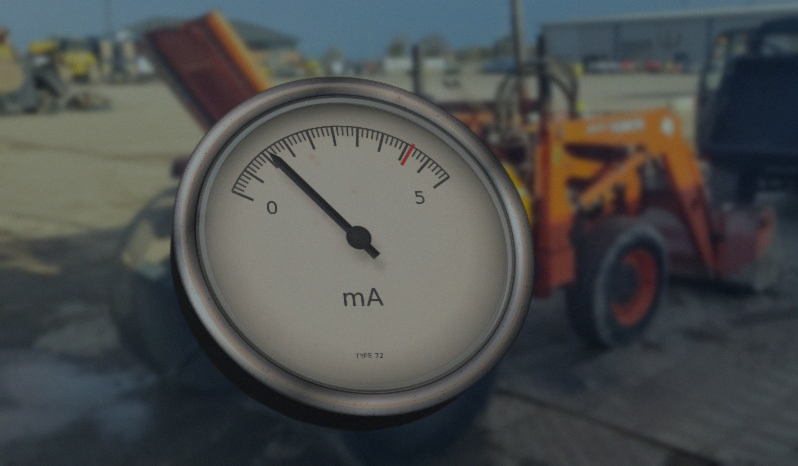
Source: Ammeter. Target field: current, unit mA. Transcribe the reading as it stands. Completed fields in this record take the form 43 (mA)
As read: 1 (mA)
